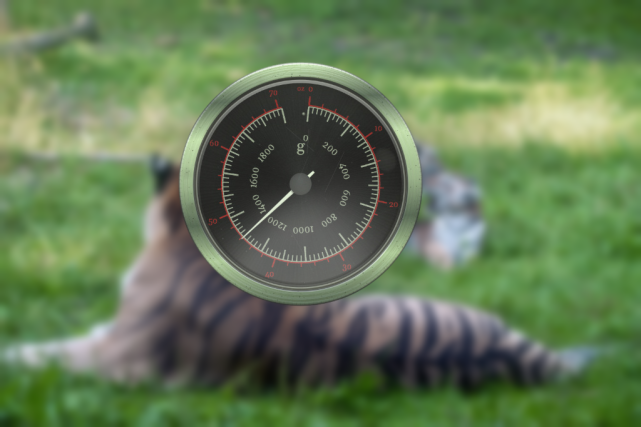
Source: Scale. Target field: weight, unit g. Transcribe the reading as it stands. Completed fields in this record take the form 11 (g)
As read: 1300 (g)
